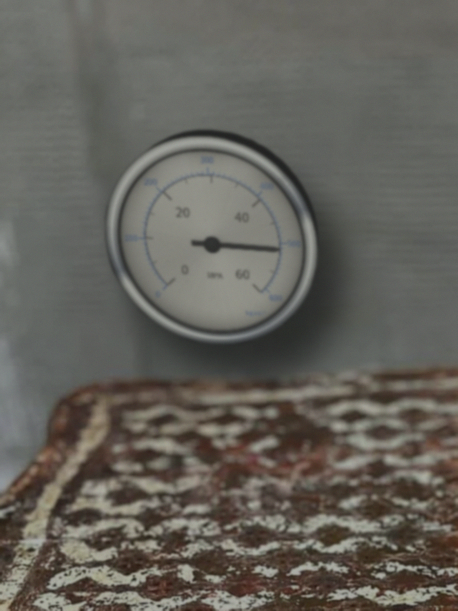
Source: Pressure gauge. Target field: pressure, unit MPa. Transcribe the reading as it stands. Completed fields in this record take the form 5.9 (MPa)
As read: 50 (MPa)
